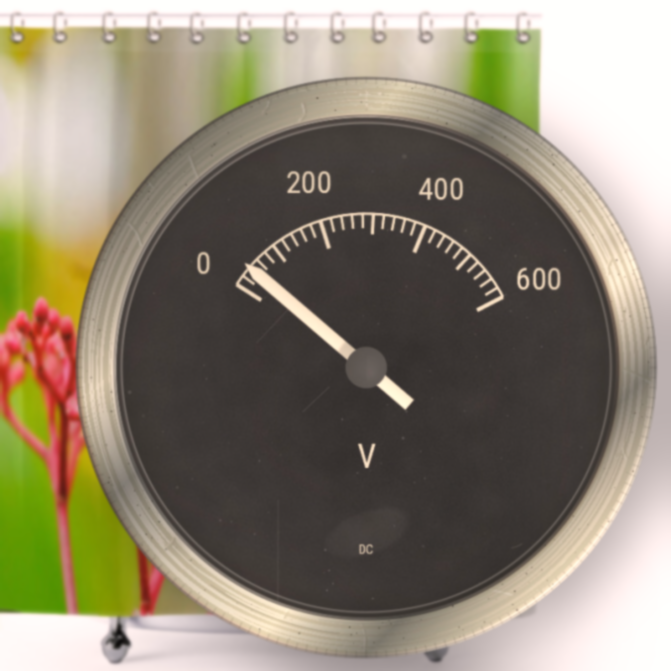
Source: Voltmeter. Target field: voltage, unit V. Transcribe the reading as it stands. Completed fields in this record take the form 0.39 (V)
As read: 40 (V)
